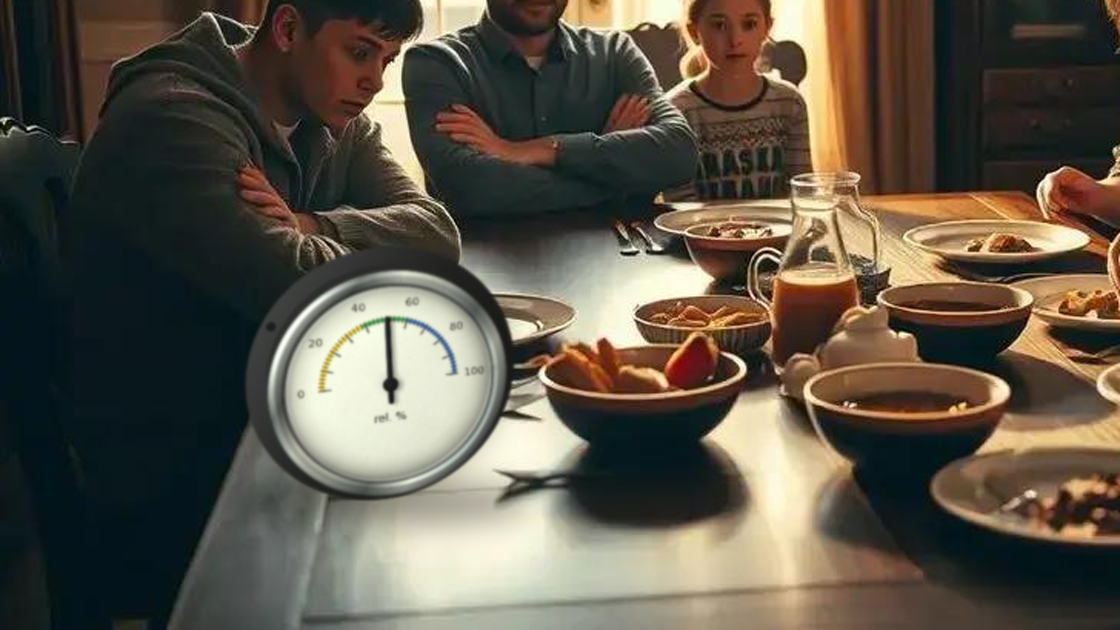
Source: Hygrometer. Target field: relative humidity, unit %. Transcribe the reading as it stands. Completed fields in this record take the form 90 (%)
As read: 50 (%)
